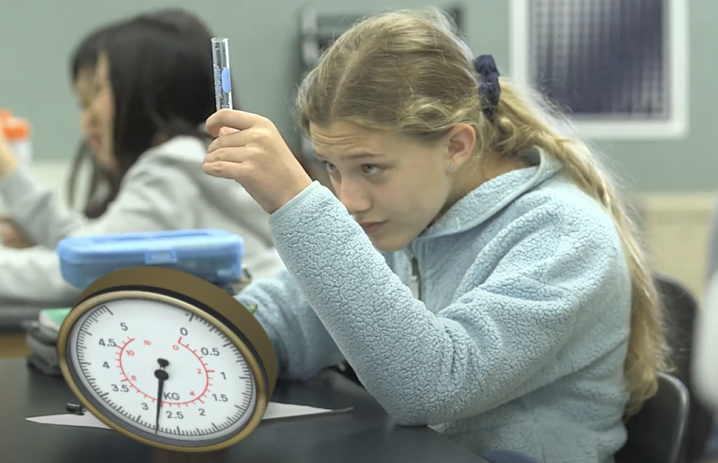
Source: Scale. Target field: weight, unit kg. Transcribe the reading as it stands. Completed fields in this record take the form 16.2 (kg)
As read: 2.75 (kg)
